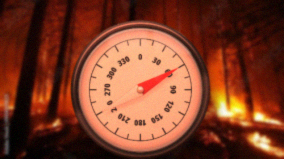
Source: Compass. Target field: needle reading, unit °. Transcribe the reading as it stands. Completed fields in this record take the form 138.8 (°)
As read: 60 (°)
